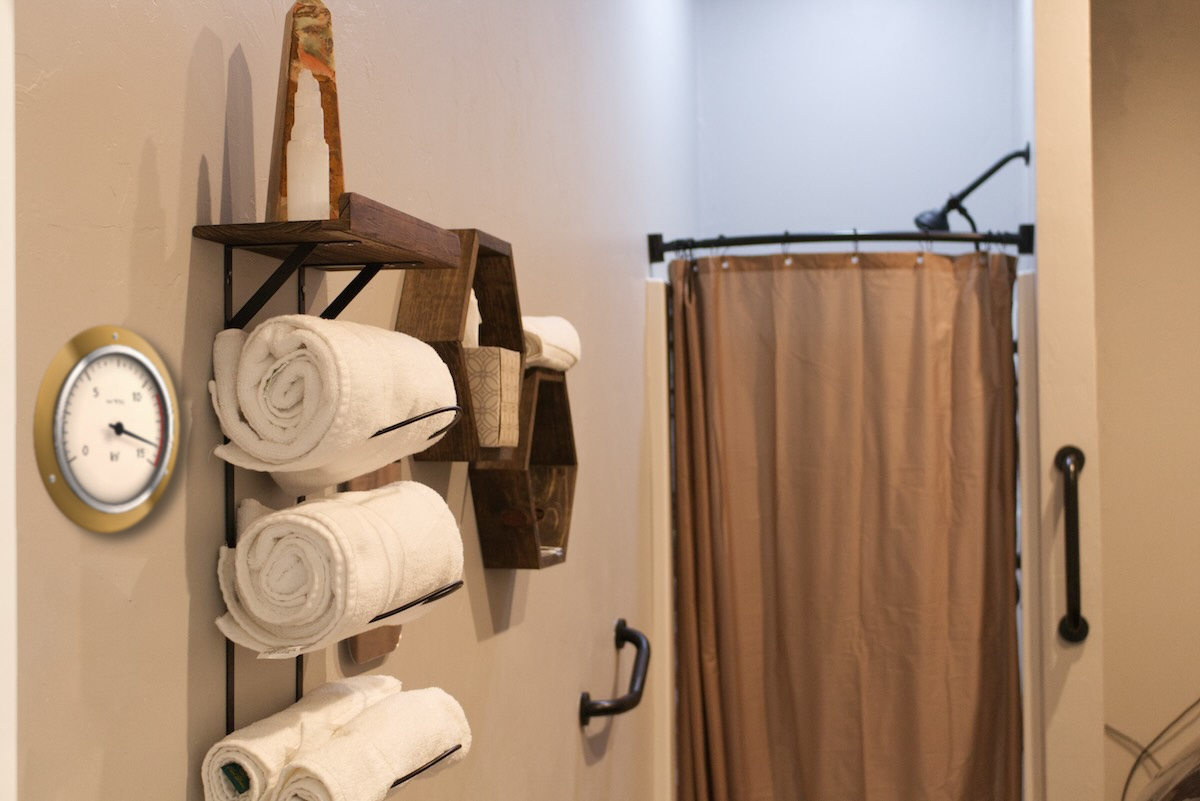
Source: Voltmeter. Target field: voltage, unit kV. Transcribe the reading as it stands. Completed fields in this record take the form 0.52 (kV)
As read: 14 (kV)
